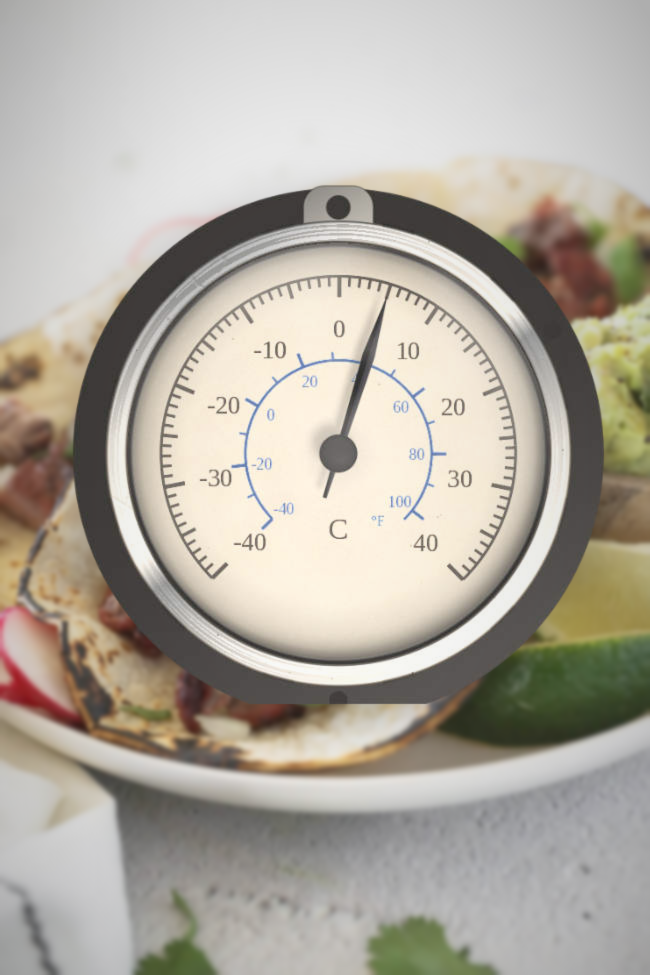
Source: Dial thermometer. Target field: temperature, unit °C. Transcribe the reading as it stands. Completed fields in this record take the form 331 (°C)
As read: 5 (°C)
